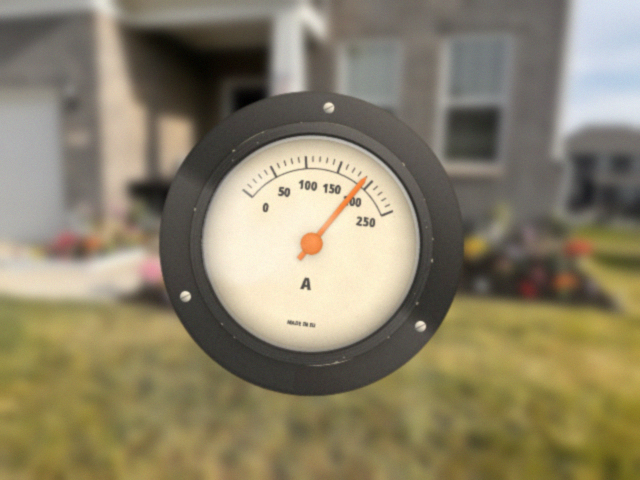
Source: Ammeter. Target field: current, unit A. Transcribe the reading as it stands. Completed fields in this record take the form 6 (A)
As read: 190 (A)
